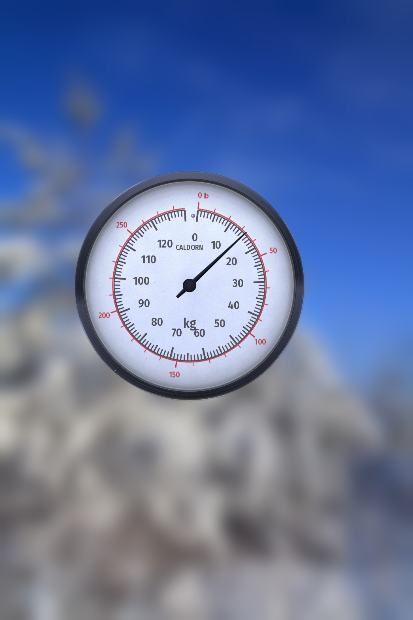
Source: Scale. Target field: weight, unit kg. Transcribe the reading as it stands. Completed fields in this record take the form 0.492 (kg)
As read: 15 (kg)
